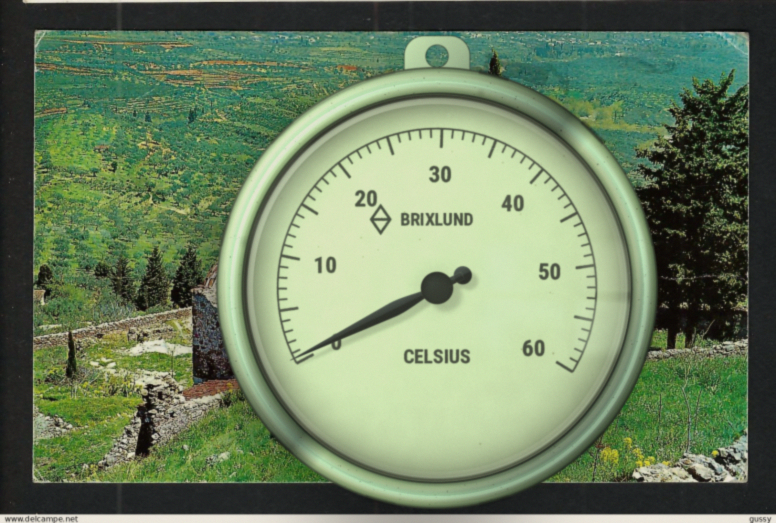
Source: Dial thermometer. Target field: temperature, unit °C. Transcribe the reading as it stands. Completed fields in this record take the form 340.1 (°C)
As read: 0.5 (°C)
